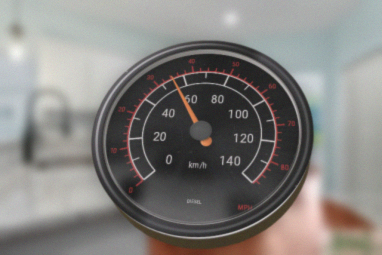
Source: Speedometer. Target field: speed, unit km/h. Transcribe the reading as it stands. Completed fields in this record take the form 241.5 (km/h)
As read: 55 (km/h)
